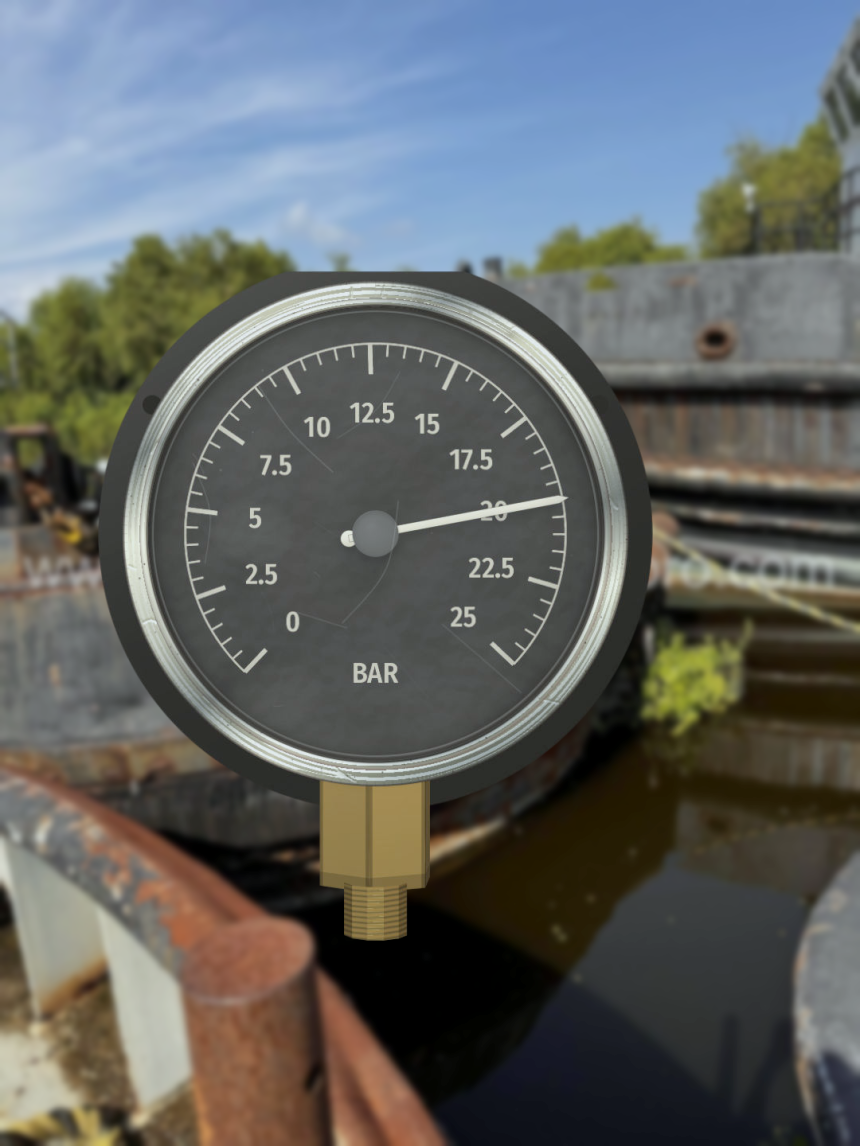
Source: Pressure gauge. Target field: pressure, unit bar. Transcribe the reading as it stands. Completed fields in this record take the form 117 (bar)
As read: 20 (bar)
